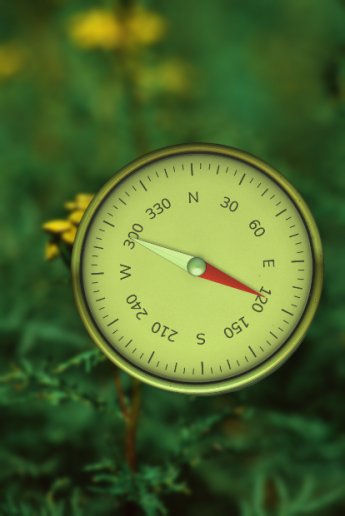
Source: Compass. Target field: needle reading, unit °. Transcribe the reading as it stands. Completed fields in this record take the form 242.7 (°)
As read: 117.5 (°)
